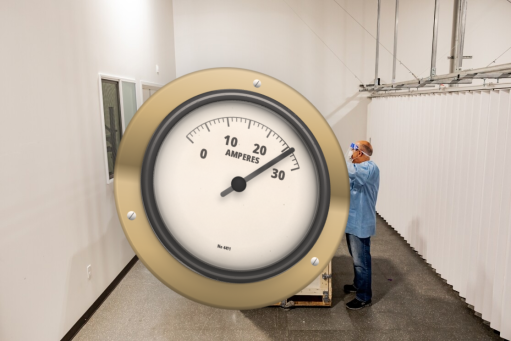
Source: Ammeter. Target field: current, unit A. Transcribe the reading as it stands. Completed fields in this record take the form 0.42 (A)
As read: 26 (A)
